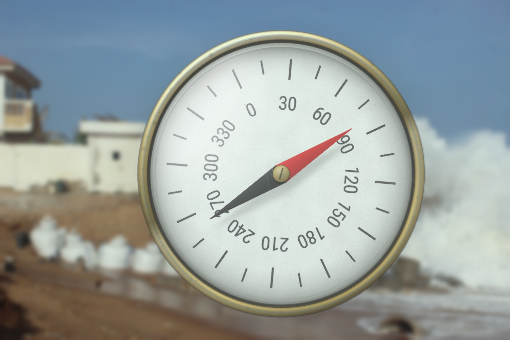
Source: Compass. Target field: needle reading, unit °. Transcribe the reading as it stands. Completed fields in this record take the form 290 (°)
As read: 82.5 (°)
